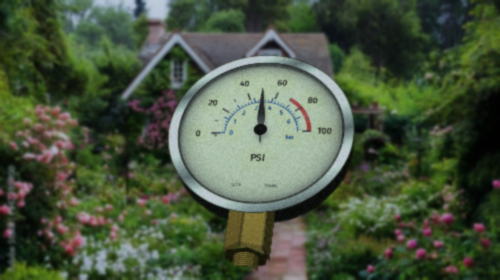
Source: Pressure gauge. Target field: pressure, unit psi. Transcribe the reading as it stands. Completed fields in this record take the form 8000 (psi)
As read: 50 (psi)
